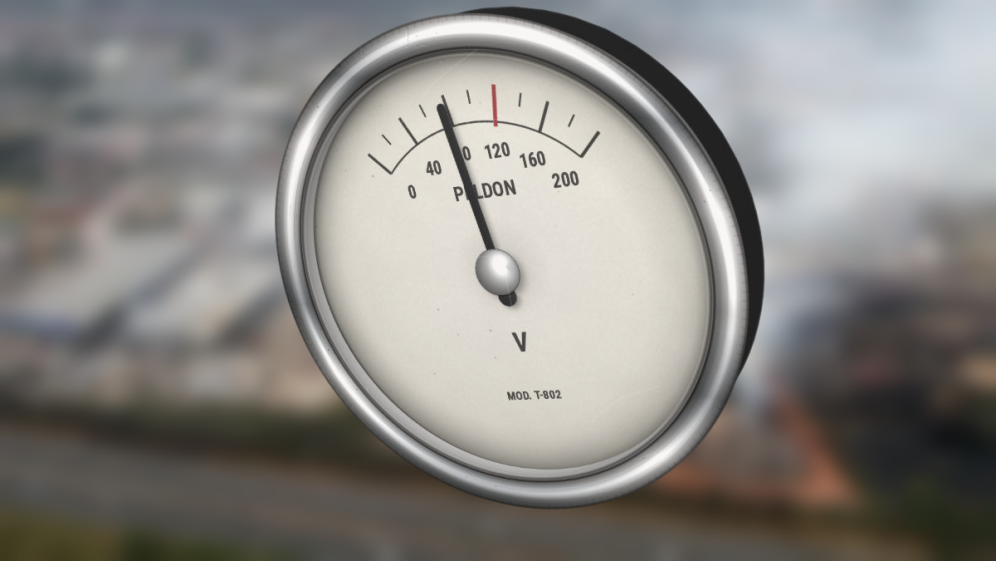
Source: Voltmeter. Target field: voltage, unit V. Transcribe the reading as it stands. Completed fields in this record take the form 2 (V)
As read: 80 (V)
